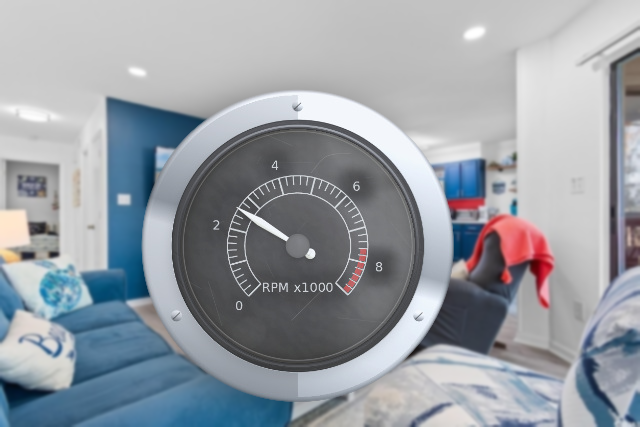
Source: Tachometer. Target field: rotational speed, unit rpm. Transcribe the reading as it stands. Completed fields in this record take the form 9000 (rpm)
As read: 2600 (rpm)
